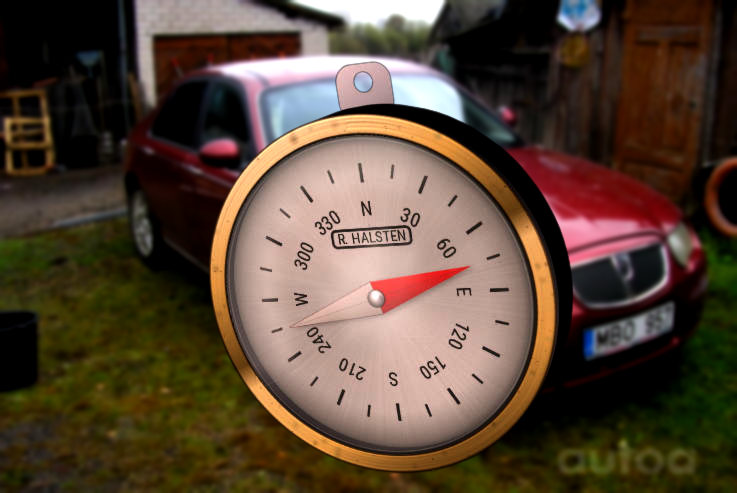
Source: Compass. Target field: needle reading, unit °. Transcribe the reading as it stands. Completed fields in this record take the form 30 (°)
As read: 75 (°)
